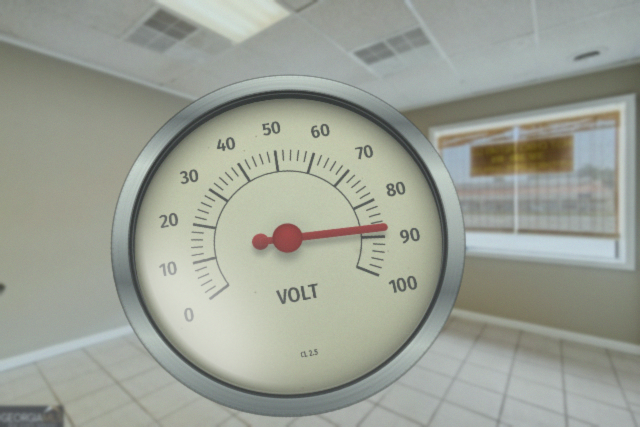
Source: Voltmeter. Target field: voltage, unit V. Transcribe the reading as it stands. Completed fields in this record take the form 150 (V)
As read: 88 (V)
